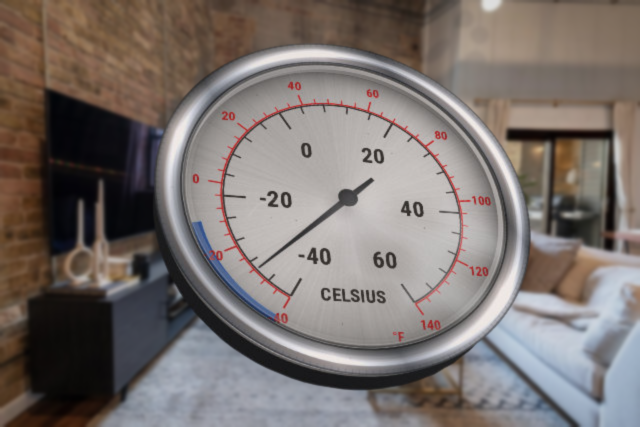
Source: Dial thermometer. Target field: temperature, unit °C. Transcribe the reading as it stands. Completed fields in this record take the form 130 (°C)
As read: -34 (°C)
